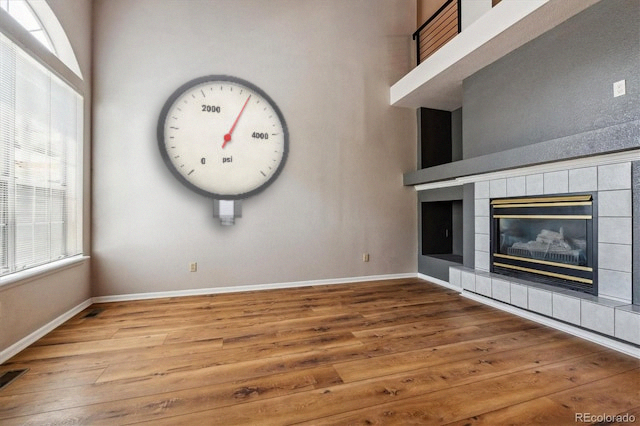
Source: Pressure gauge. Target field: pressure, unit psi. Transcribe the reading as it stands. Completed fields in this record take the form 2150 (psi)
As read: 3000 (psi)
